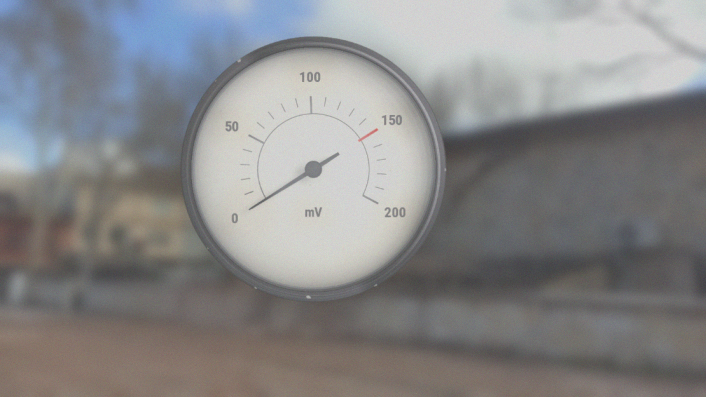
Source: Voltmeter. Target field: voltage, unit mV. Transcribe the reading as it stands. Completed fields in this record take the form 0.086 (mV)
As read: 0 (mV)
